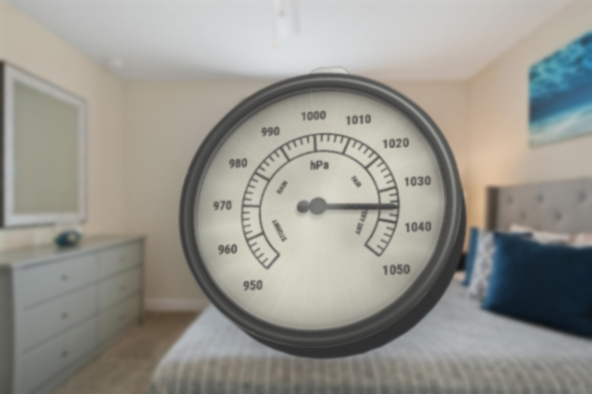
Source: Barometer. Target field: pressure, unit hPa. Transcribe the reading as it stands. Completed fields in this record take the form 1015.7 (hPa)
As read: 1036 (hPa)
